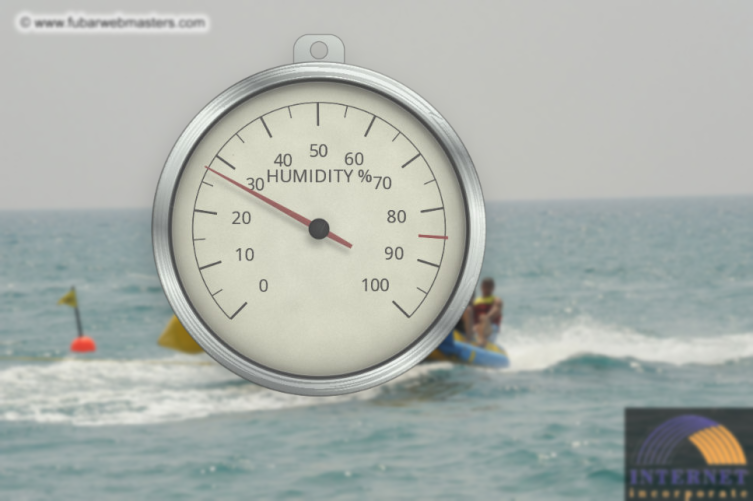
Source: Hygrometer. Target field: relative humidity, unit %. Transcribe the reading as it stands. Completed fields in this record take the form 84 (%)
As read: 27.5 (%)
